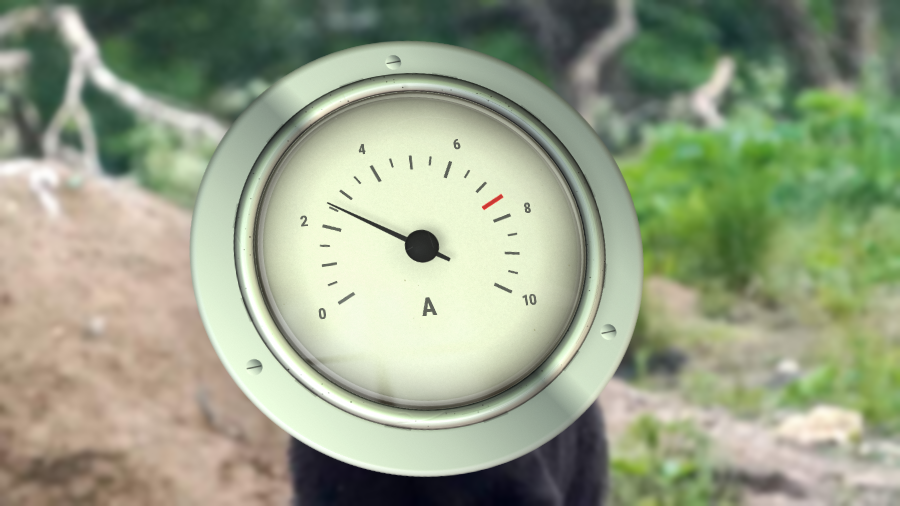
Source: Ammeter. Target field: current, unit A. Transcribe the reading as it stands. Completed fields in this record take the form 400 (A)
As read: 2.5 (A)
